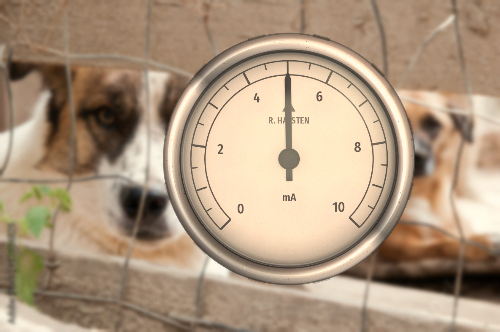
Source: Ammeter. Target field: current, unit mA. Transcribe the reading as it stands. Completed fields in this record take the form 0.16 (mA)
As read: 5 (mA)
